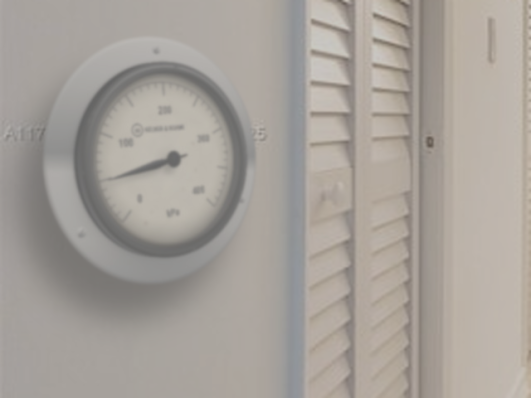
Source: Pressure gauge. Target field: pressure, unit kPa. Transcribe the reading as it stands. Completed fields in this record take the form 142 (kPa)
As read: 50 (kPa)
